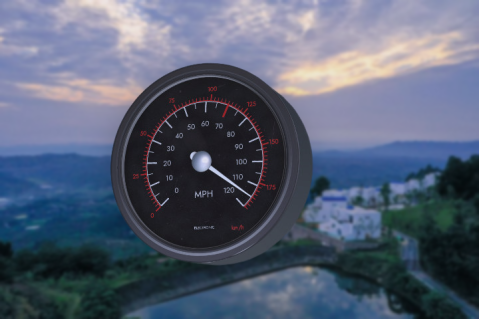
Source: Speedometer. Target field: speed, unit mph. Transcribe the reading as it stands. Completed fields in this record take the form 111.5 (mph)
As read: 115 (mph)
